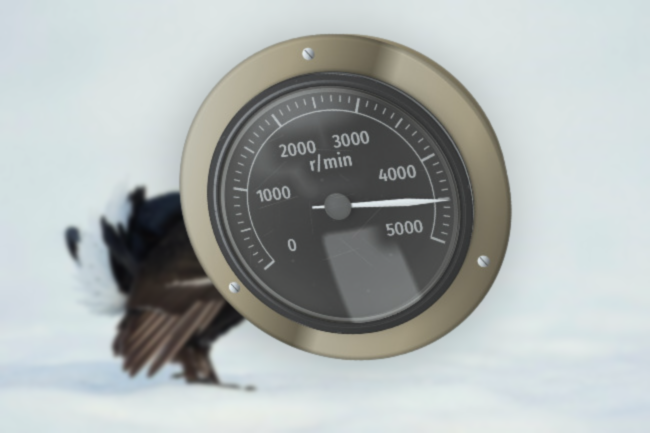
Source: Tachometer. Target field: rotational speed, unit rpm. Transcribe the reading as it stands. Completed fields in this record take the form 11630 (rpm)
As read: 4500 (rpm)
